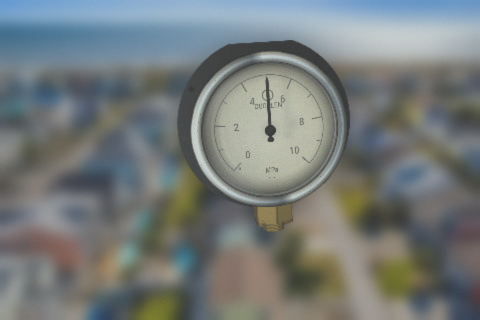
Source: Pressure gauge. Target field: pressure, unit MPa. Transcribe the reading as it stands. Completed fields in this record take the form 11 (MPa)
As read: 5 (MPa)
